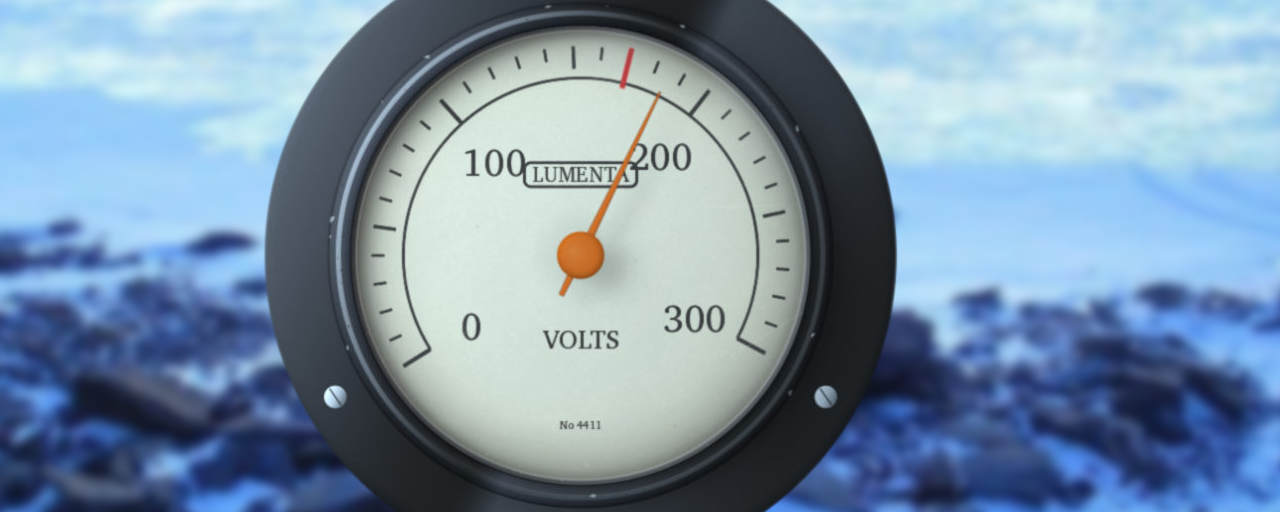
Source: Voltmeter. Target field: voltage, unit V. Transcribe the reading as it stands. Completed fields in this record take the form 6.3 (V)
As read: 185 (V)
